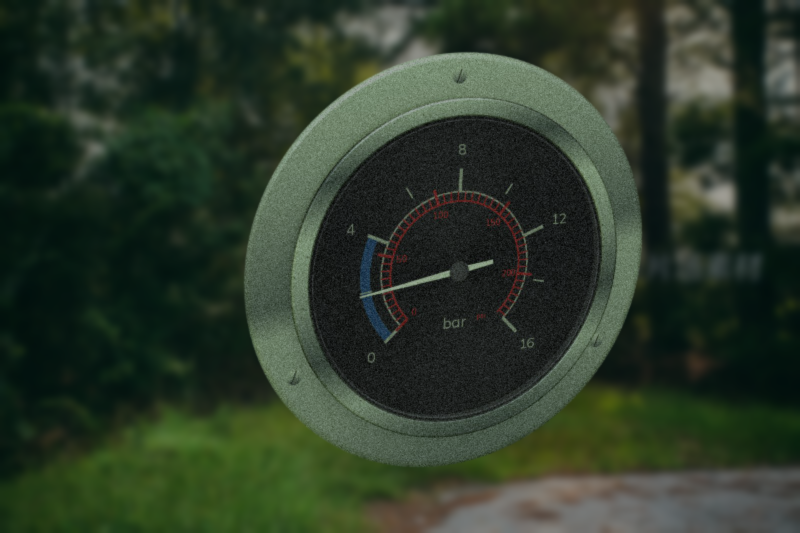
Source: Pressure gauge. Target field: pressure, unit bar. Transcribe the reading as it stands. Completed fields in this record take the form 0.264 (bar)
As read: 2 (bar)
